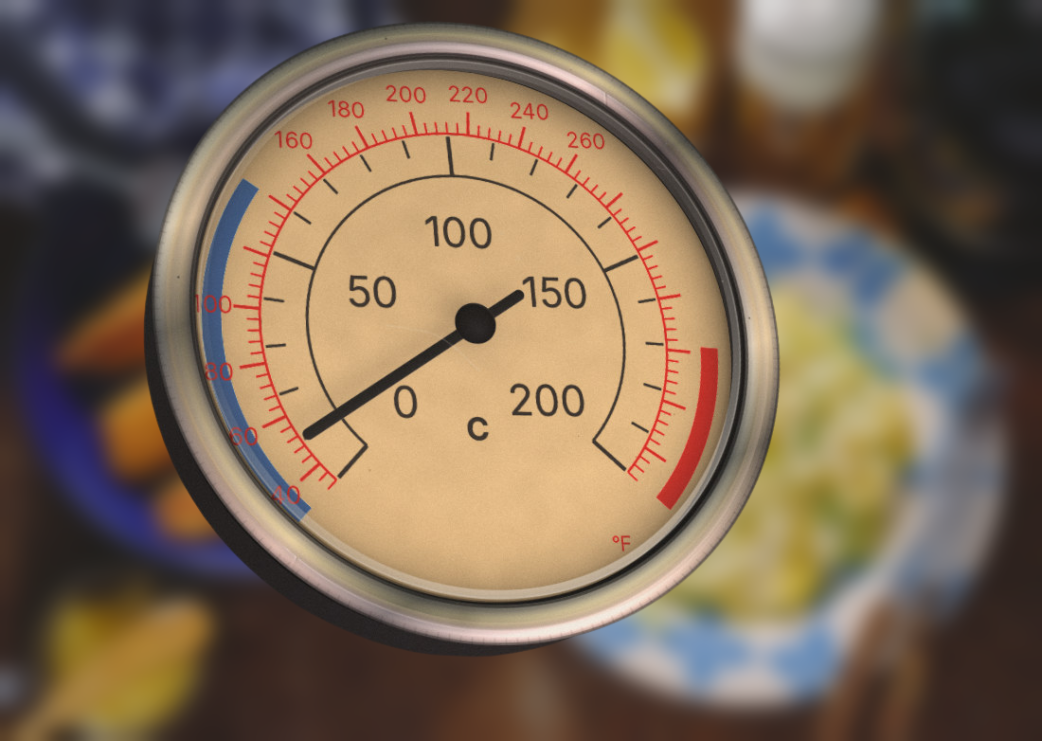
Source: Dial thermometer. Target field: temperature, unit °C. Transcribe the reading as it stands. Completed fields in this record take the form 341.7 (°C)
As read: 10 (°C)
